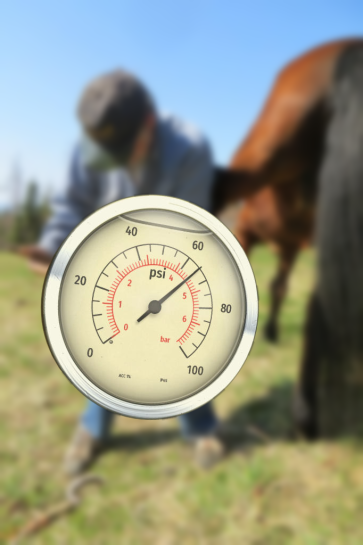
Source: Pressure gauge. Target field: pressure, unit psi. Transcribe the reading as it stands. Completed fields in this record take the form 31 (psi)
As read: 65 (psi)
